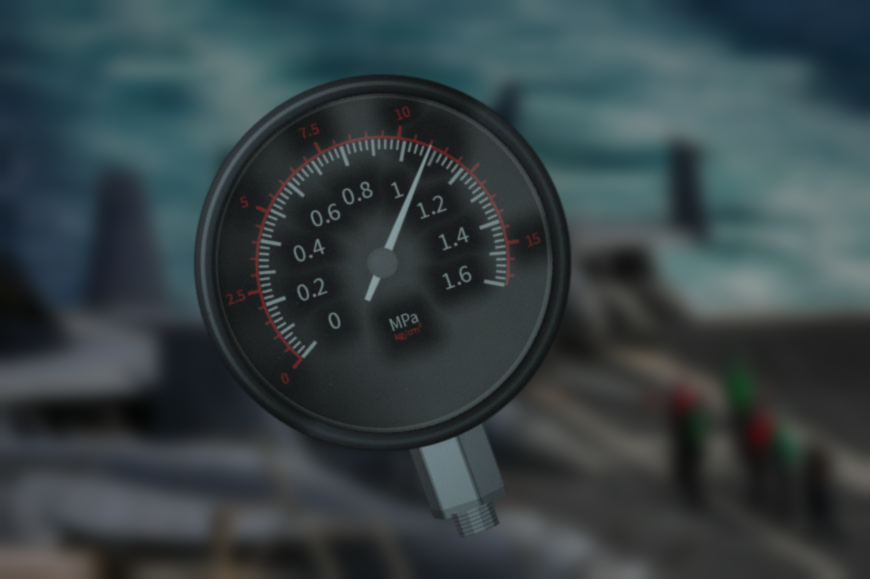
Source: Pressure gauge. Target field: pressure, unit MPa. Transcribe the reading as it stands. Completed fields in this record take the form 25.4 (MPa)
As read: 1.08 (MPa)
